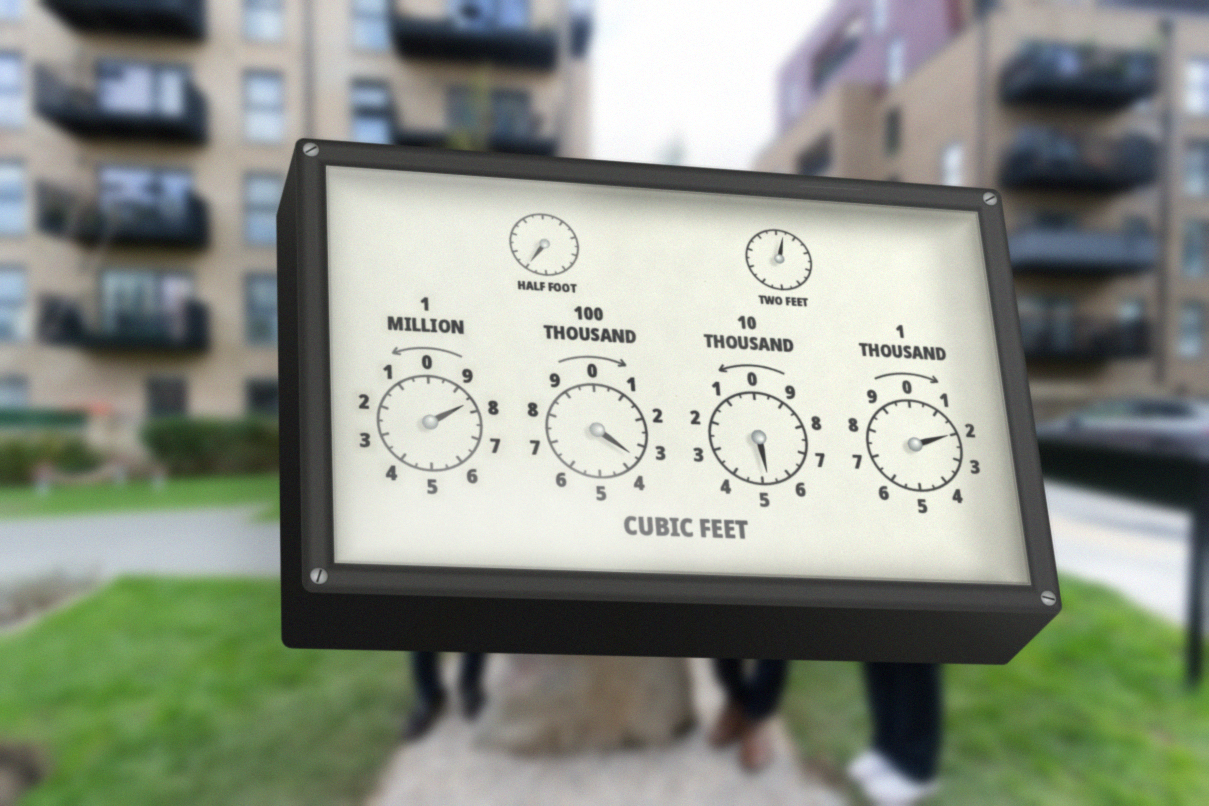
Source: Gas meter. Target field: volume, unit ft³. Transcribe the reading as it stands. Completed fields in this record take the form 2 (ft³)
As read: 835200 (ft³)
